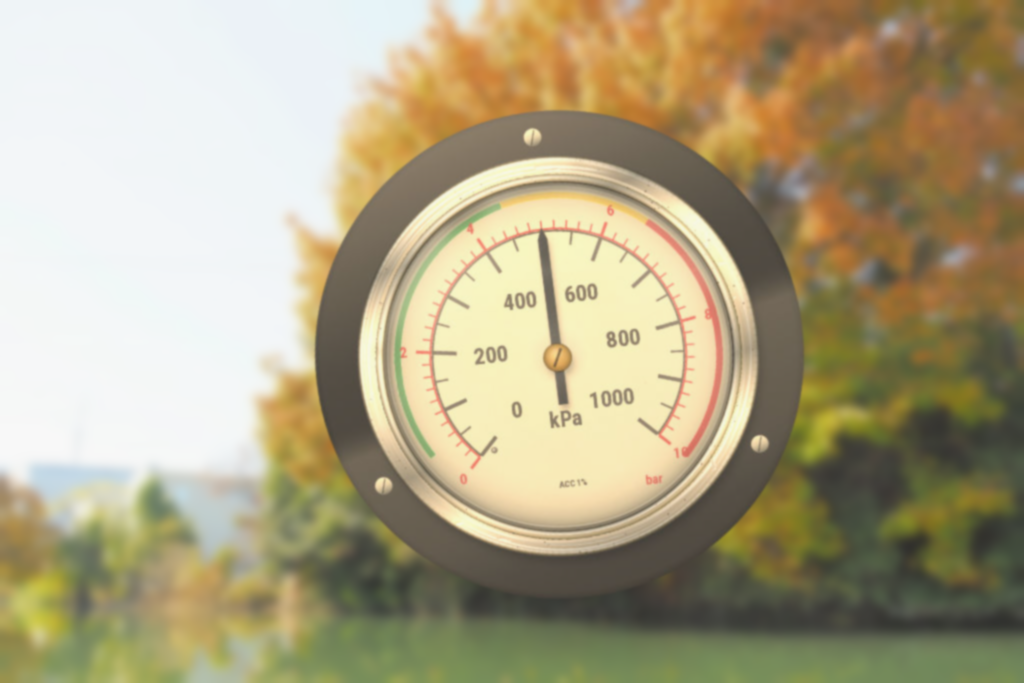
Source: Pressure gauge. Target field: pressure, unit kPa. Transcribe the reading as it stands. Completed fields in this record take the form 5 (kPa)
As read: 500 (kPa)
